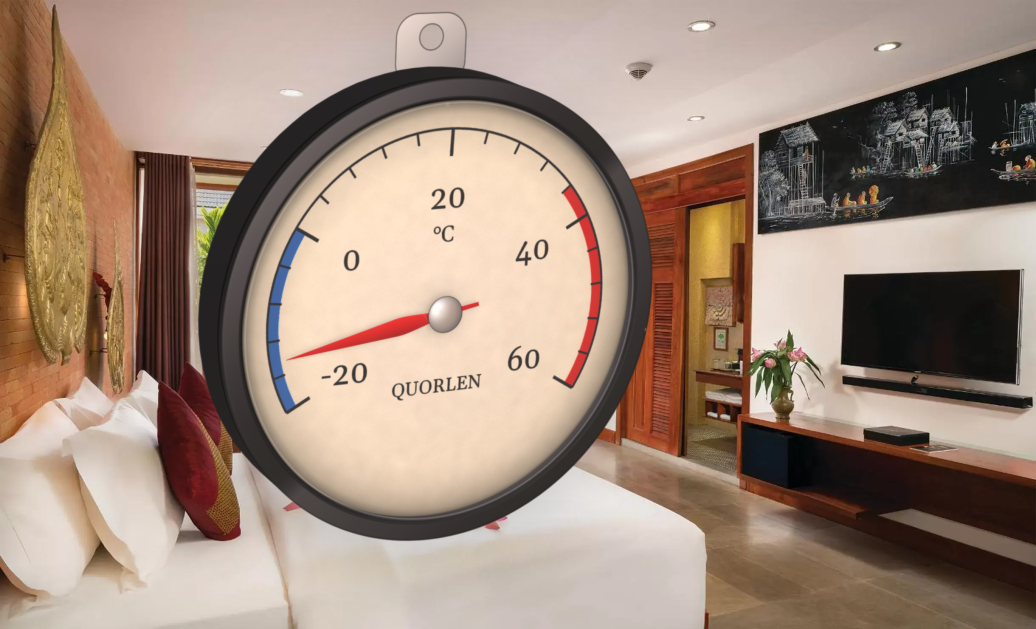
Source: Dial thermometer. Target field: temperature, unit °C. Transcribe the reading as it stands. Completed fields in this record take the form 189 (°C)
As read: -14 (°C)
